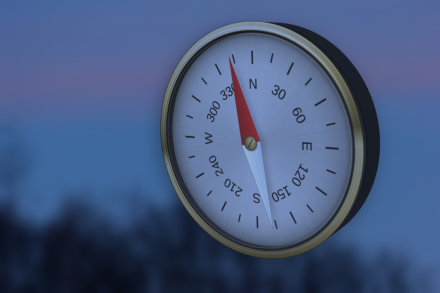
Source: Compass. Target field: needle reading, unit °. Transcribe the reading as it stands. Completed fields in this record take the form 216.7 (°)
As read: 345 (°)
